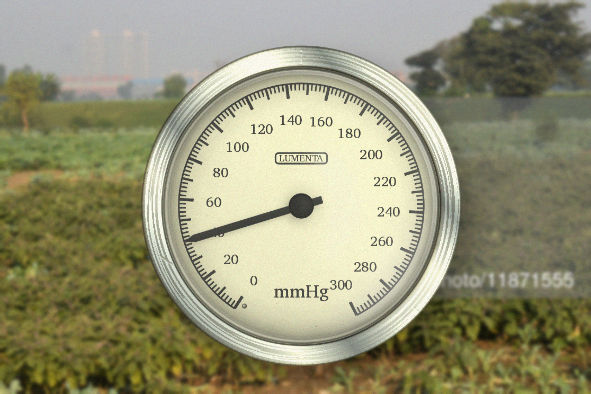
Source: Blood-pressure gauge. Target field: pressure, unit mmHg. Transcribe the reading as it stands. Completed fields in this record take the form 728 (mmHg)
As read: 40 (mmHg)
